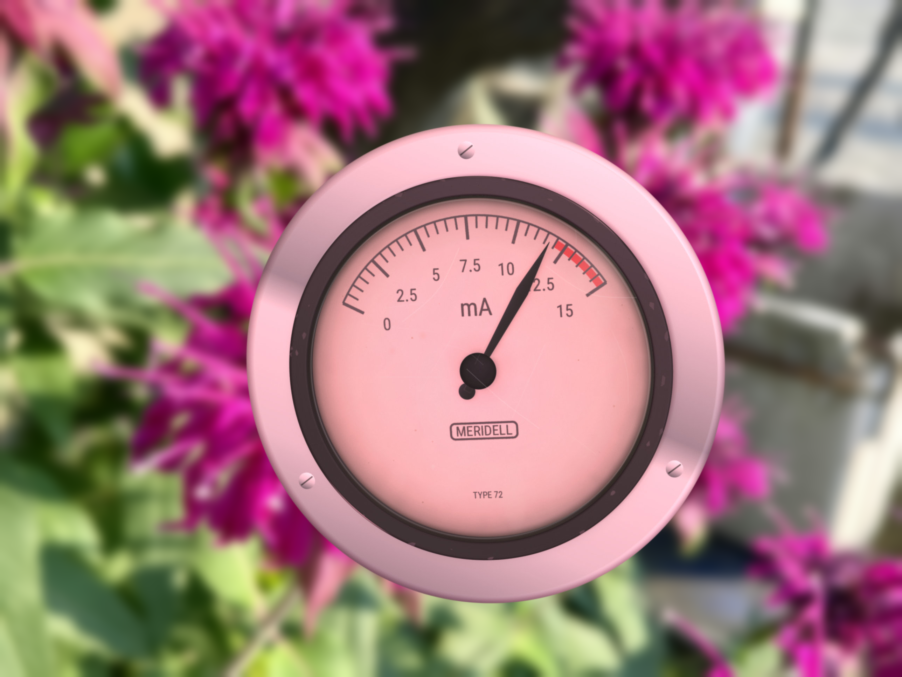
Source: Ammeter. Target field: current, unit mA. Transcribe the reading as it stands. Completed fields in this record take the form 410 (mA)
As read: 11.75 (mA)
